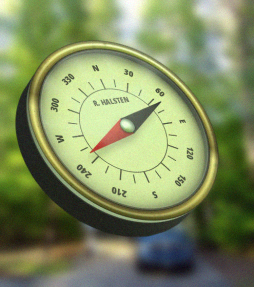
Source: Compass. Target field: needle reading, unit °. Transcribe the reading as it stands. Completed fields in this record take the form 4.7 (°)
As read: 247.5 (°)
